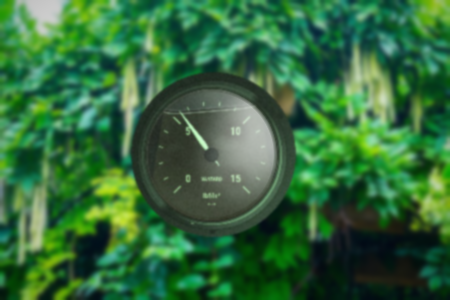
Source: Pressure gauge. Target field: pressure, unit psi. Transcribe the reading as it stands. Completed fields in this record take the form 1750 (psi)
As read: 5.5 (psi)
